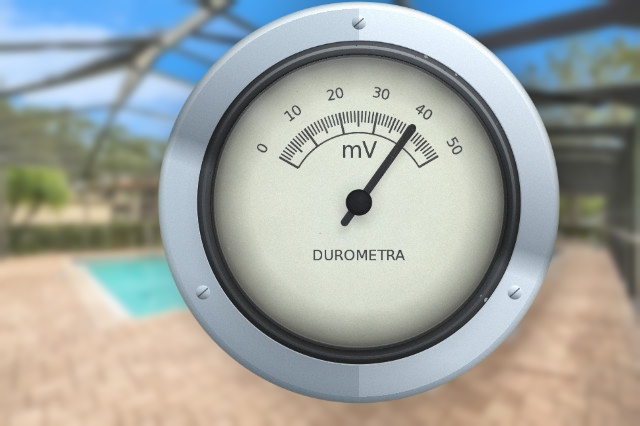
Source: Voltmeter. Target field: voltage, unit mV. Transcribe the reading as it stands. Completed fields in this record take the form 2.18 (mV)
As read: 40 (mV)
